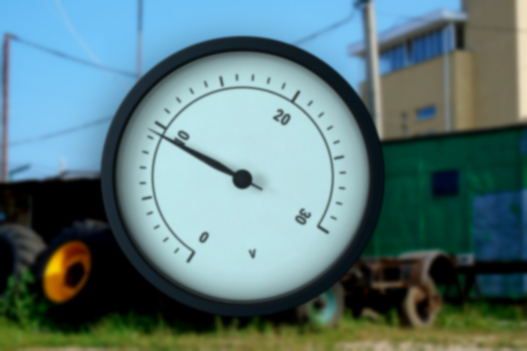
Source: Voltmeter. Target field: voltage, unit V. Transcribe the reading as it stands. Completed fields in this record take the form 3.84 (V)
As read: 9.5 (V)
